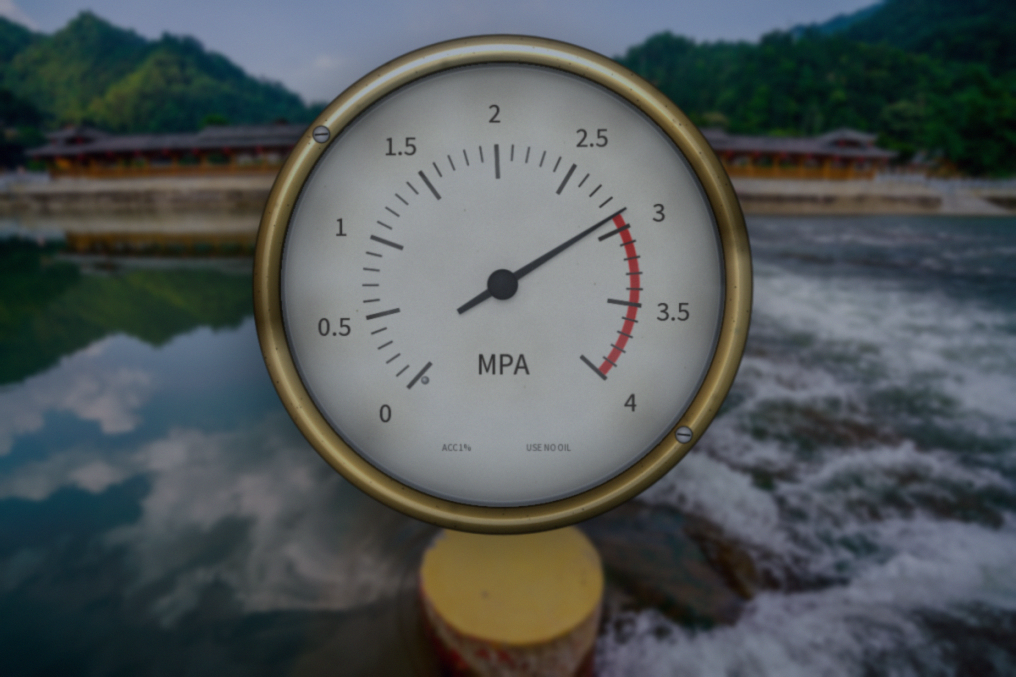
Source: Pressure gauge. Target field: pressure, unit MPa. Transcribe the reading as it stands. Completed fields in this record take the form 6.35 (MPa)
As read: 2.9 (MPa)
